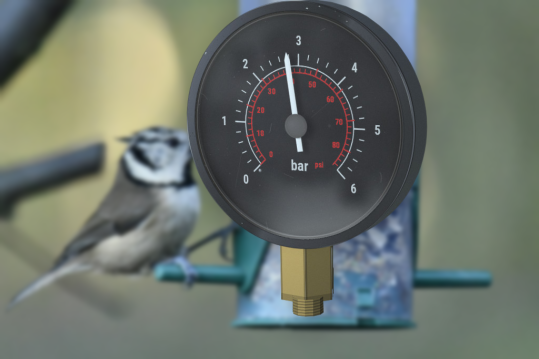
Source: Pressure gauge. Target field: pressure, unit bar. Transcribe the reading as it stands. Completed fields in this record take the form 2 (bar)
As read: 2.8 (bar)
